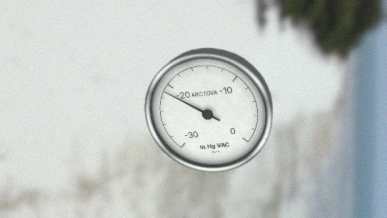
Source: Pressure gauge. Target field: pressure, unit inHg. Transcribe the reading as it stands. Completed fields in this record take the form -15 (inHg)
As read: -21 (inHg)
